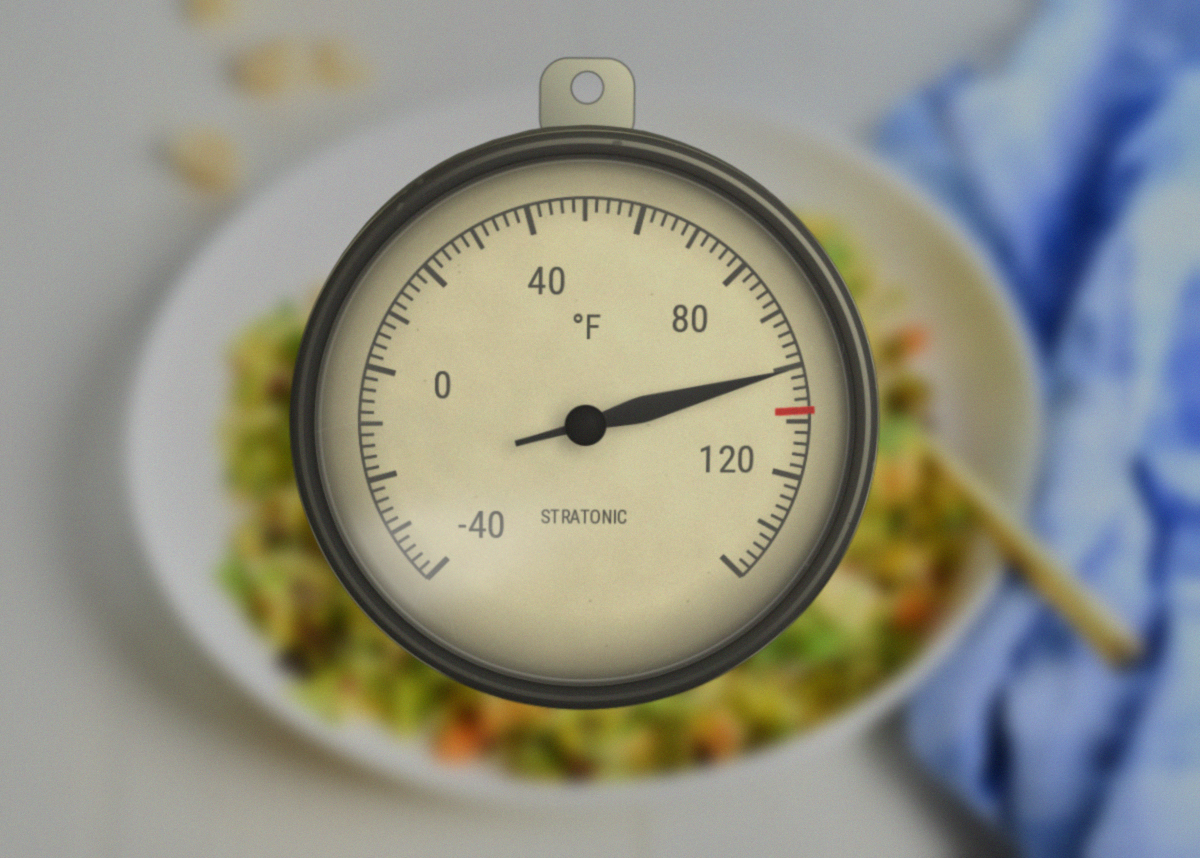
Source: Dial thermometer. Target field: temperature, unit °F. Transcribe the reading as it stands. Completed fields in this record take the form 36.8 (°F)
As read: 100 (°F)
